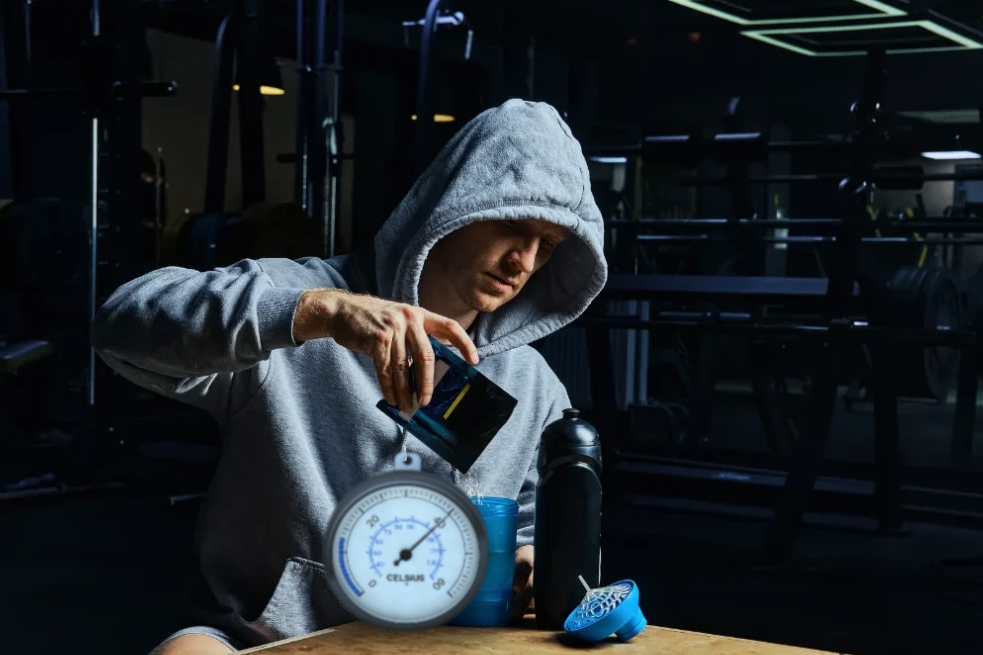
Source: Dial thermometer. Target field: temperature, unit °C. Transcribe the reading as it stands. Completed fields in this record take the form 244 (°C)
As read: 40 (°C)
